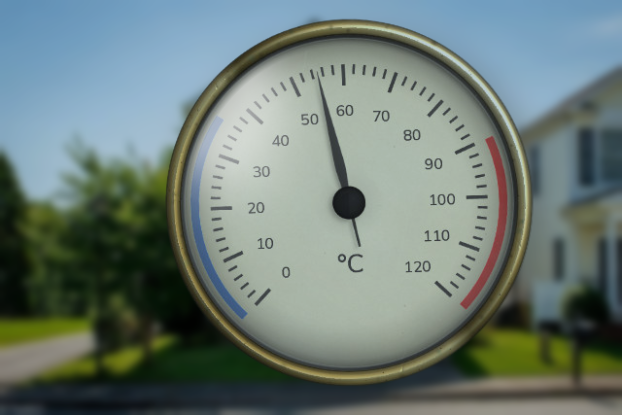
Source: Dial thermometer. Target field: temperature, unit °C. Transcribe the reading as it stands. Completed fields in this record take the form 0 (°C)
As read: 55 (°C)
